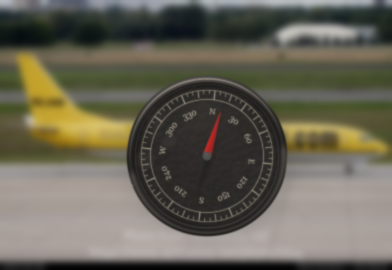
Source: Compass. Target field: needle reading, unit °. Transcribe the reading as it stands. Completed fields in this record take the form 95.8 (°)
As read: 10 (°)
